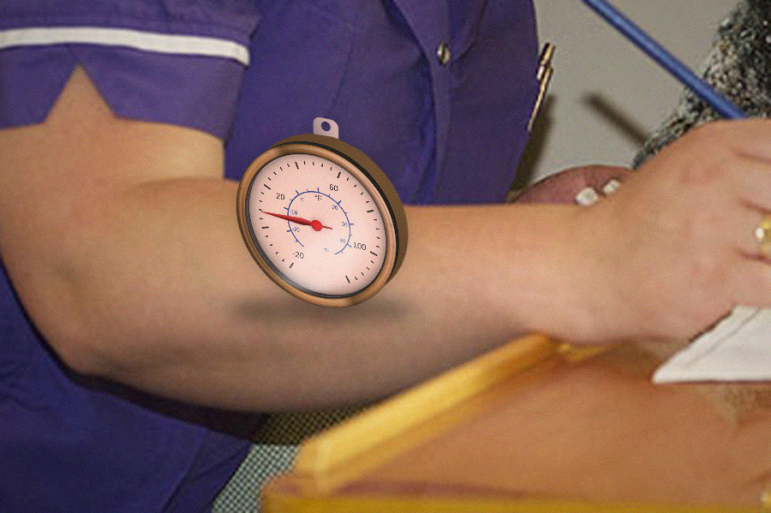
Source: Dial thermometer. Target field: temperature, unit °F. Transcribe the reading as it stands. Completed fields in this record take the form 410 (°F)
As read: 8 (°F)
